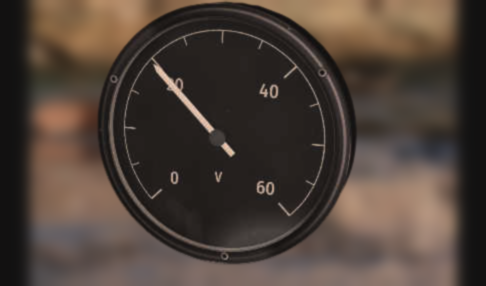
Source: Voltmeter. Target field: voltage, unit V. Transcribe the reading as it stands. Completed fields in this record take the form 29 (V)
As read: 20 (V)
